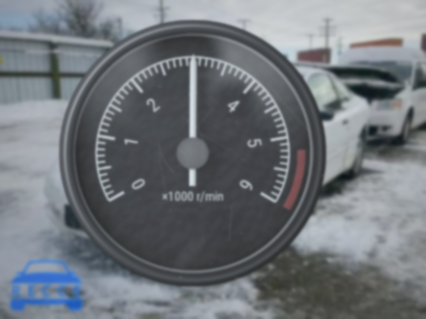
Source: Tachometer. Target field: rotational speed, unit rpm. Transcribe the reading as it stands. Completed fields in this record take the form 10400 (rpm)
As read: 3000 (rpm)
